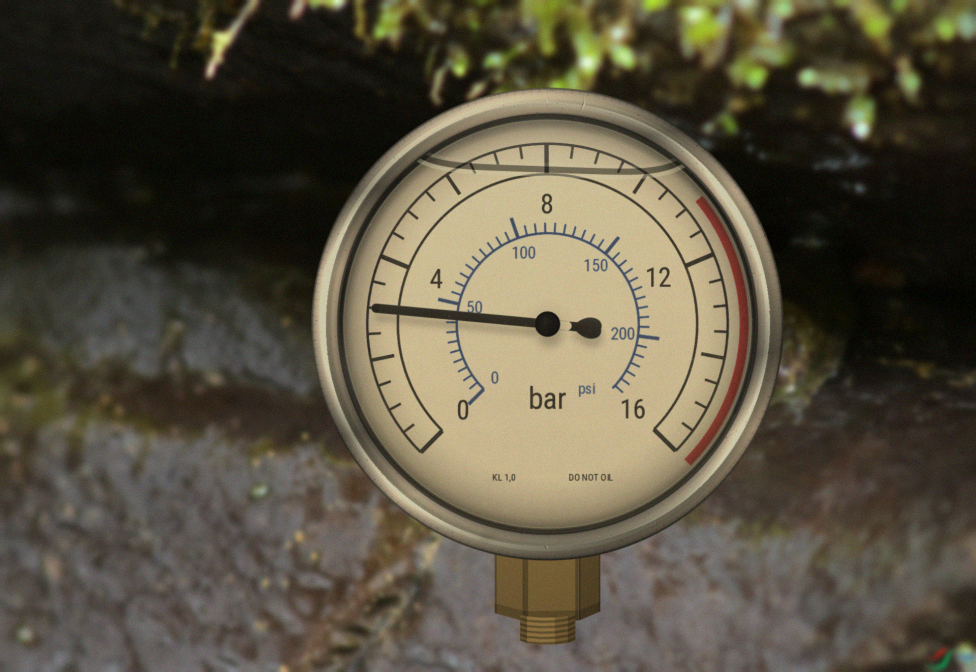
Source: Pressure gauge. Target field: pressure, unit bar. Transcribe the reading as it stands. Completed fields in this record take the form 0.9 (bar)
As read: 3 (bar)
